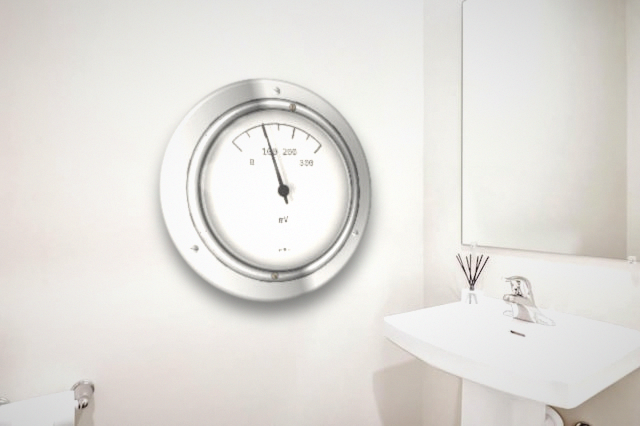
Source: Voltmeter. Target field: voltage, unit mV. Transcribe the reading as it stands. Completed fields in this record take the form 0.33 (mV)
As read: 100 (mV)
